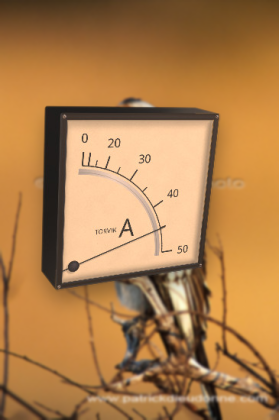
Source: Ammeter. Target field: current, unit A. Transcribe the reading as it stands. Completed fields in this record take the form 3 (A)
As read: 45 (A)
